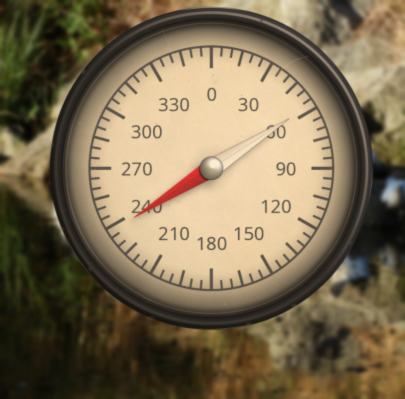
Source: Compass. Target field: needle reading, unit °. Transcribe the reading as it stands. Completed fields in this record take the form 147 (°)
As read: 237.5 (°)
